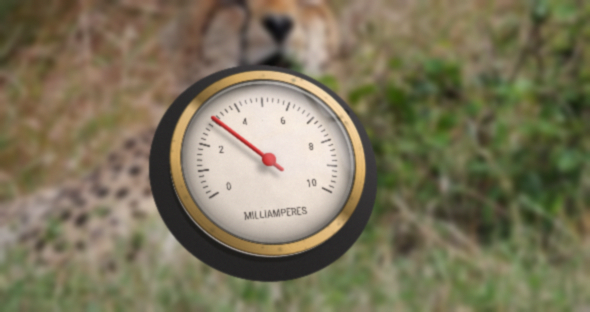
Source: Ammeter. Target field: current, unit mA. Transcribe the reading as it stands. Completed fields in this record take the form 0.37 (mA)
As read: 3 (mA)
